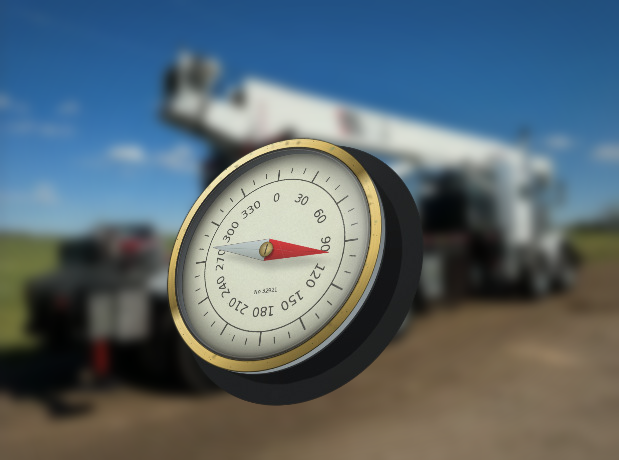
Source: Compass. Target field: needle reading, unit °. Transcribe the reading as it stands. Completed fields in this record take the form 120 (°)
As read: 100 (°)
